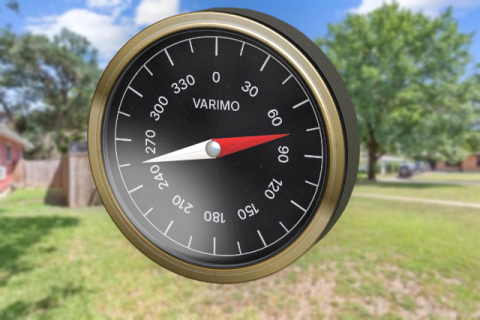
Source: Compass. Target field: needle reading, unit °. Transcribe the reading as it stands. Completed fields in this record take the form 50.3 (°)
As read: 75 (°)
